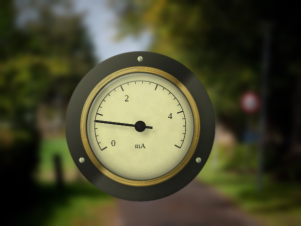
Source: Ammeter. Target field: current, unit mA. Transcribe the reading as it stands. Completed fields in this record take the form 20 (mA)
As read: 0.8 (mA)
